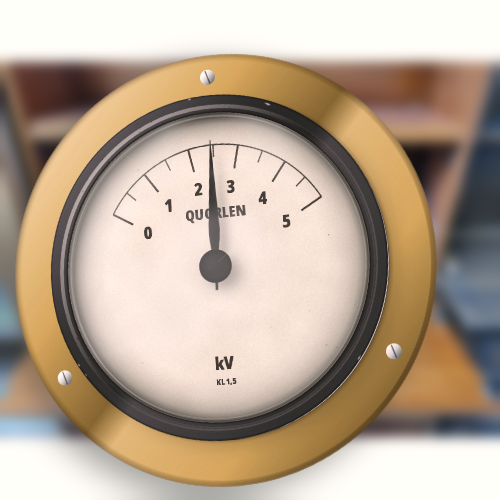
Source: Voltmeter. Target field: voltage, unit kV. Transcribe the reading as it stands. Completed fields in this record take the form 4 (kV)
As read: 2.5 (kV)
